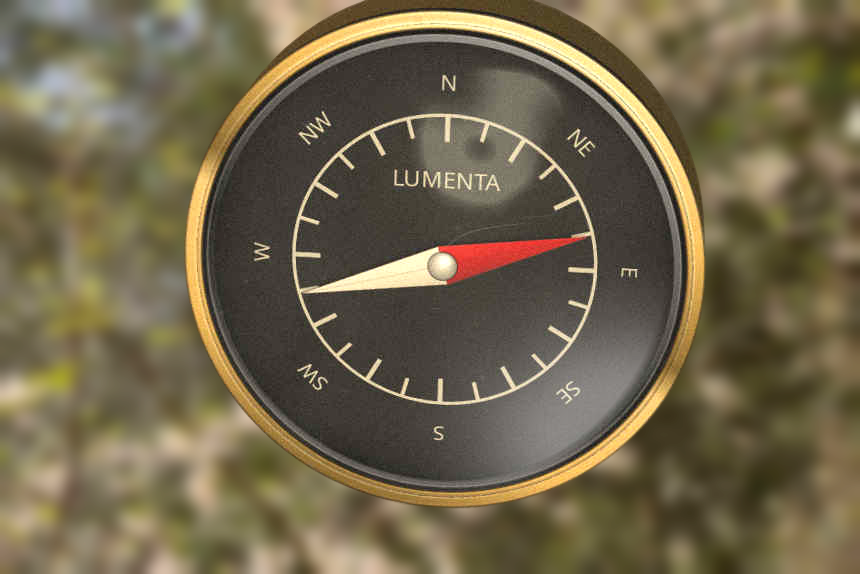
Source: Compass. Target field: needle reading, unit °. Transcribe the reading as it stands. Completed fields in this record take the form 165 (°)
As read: 75 (°)
